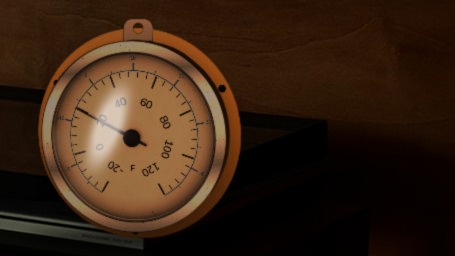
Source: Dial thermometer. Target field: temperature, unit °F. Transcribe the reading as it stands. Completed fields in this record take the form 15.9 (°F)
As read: 20 (°F)
